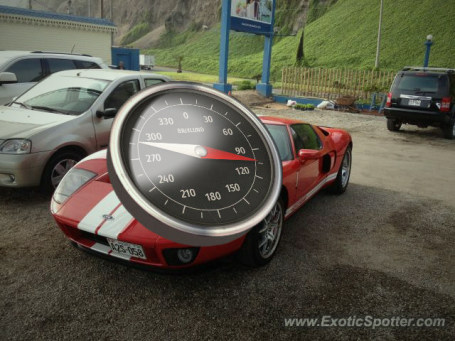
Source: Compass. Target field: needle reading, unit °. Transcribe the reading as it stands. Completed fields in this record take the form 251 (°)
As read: 105 (°)
